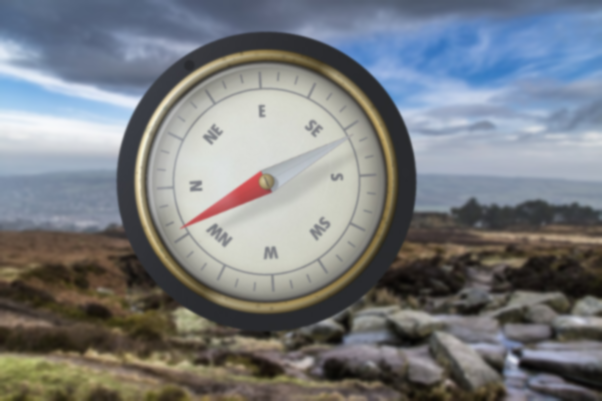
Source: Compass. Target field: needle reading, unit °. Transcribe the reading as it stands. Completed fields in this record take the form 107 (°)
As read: 335 (°)
